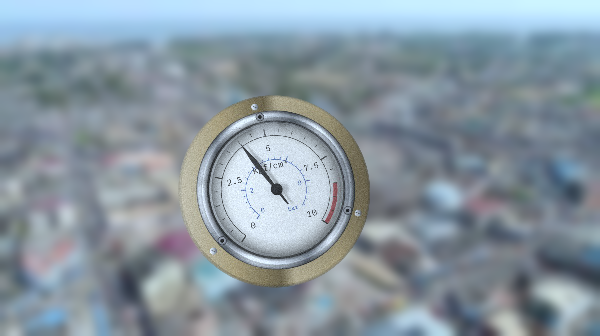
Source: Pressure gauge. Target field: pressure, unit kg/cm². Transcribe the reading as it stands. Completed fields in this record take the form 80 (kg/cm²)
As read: 4 (kg/cm²)
